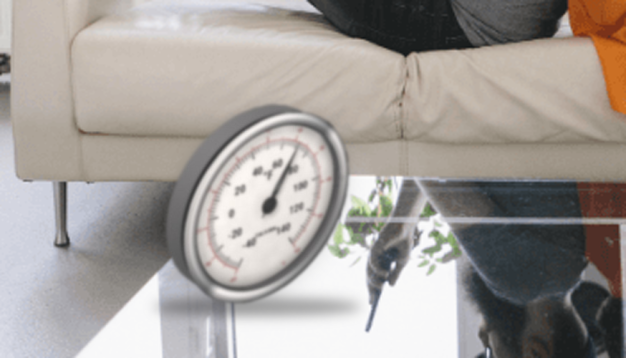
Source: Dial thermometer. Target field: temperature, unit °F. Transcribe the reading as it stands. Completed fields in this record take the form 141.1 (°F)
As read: 70 (°F)
